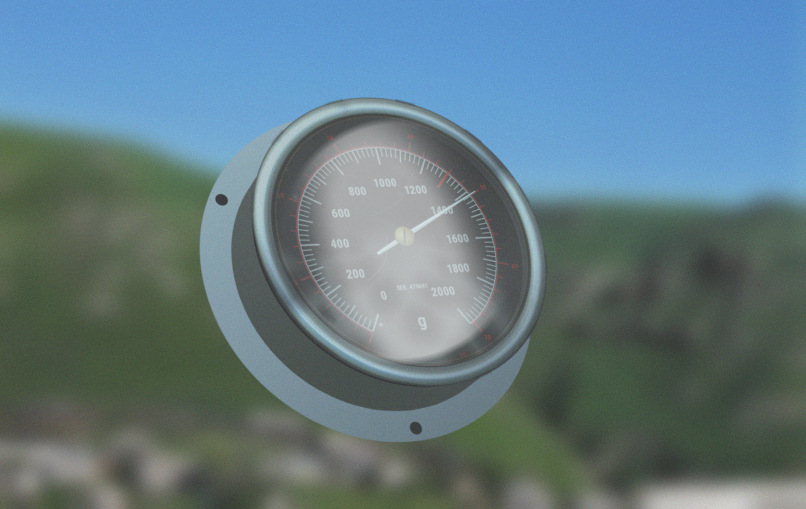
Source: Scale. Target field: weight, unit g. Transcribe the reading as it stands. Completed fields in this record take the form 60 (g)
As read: 1420 (g)
